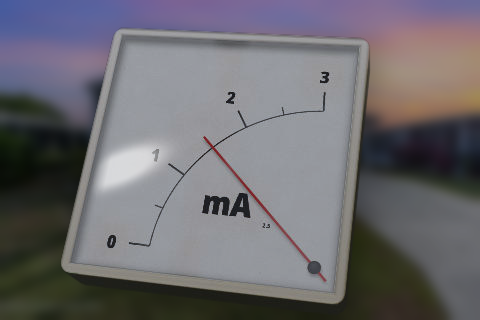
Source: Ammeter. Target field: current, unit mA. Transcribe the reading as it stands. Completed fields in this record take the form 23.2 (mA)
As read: 1.5 (mA)
